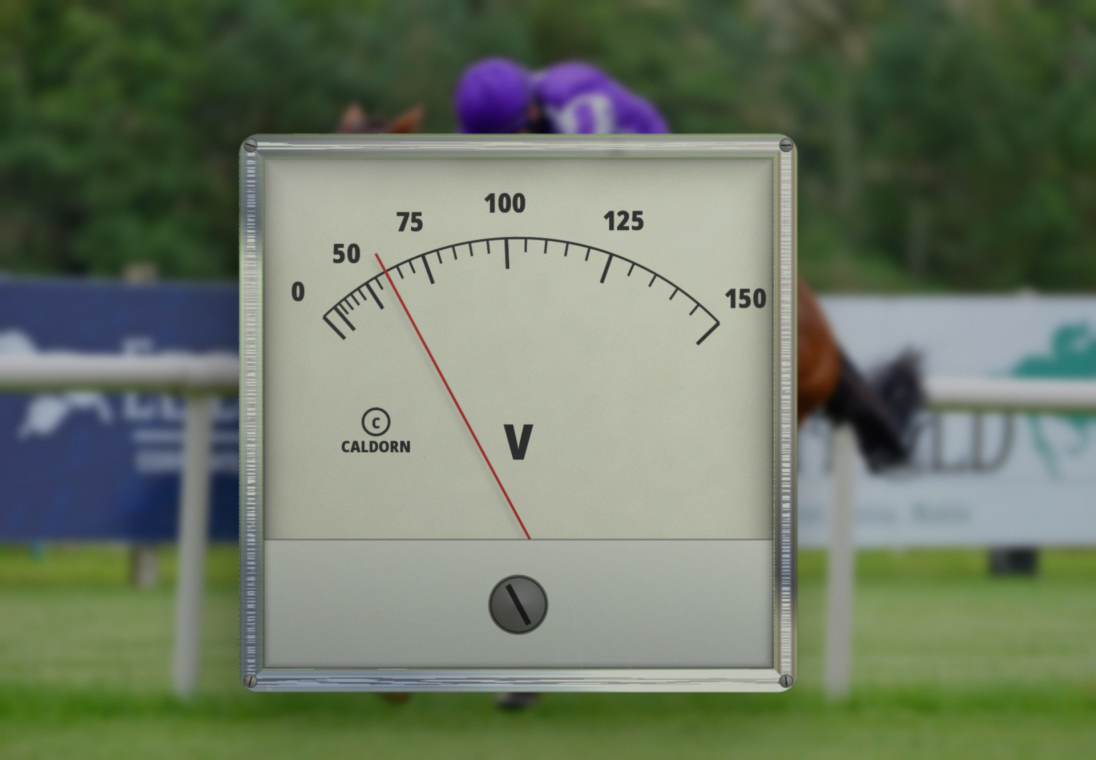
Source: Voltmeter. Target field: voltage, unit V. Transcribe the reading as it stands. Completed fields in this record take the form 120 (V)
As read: 60 (V)
